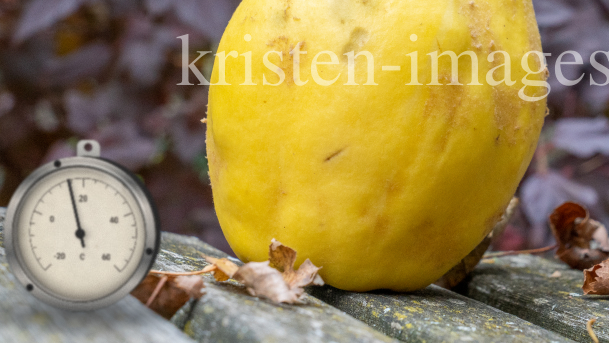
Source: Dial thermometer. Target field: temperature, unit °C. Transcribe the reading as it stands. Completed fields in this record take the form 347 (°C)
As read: 16 (°C)
